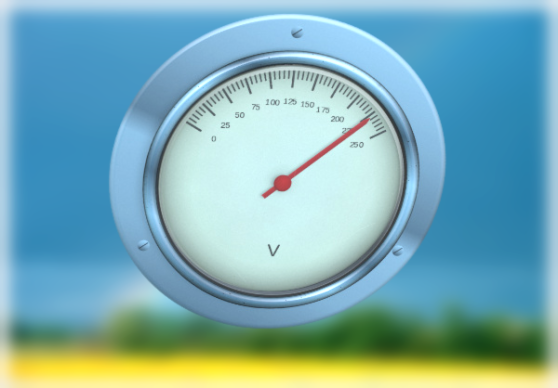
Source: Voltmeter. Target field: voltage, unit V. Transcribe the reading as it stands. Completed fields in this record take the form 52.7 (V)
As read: 225 (V)
